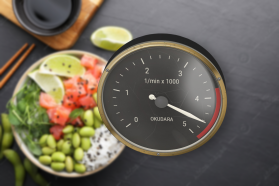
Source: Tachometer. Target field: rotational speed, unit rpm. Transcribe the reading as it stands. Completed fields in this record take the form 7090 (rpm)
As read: 4600 (rpm)
